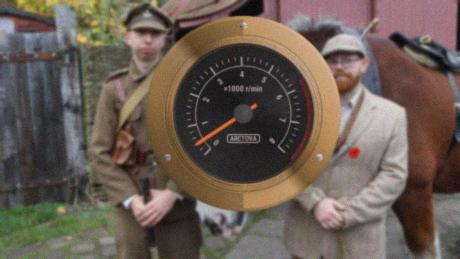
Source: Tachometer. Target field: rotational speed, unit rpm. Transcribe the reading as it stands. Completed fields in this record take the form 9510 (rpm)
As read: 400 (rpm)
